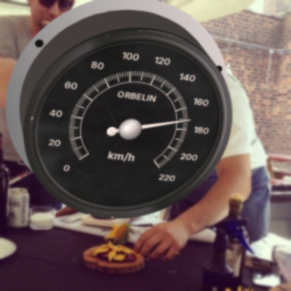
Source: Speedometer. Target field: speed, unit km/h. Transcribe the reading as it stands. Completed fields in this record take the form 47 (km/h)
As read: 170 (km/h)
